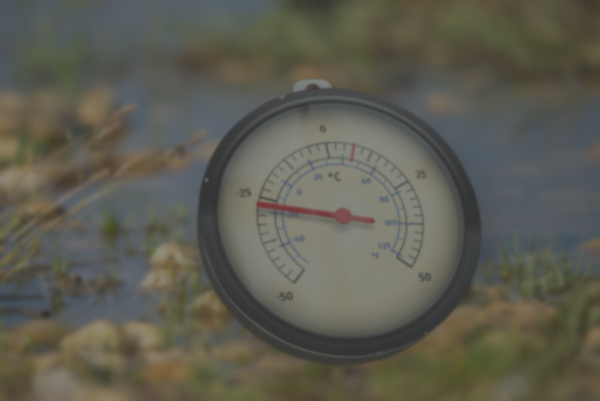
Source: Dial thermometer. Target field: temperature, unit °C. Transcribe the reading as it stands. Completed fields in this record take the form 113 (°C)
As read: -27.5 (°C)
